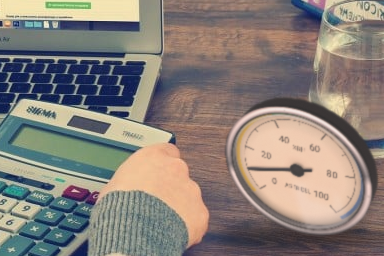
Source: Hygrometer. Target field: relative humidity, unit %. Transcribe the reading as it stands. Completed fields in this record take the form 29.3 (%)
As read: 10 (%)
